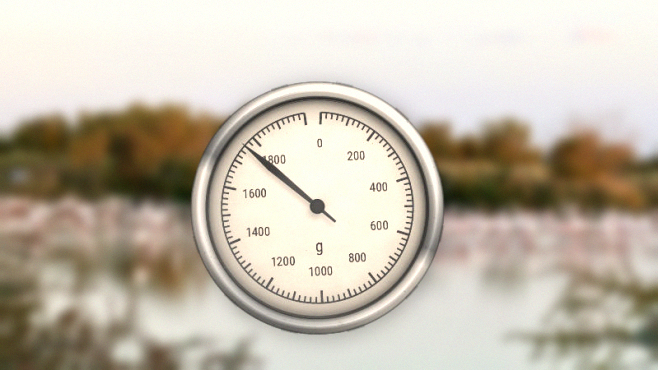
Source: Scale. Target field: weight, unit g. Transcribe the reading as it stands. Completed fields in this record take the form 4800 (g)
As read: 1760 (g)
